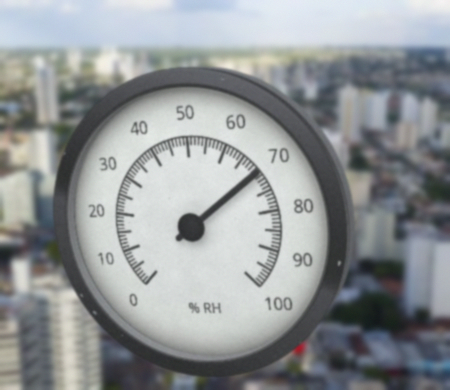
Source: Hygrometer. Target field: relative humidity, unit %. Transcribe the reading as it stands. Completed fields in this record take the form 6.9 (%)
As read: 70 (%)
